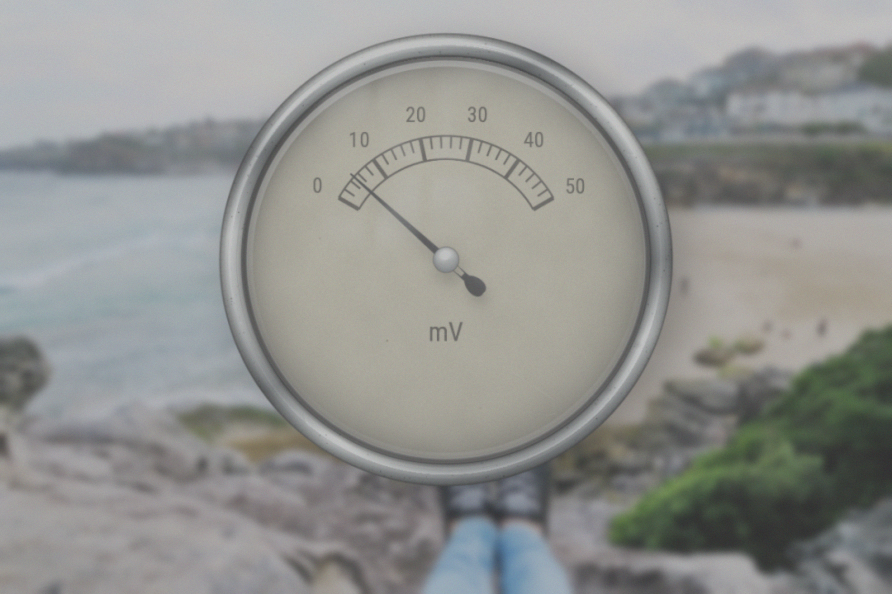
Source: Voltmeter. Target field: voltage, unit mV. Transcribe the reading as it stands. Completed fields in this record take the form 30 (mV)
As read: 5 (mV)
